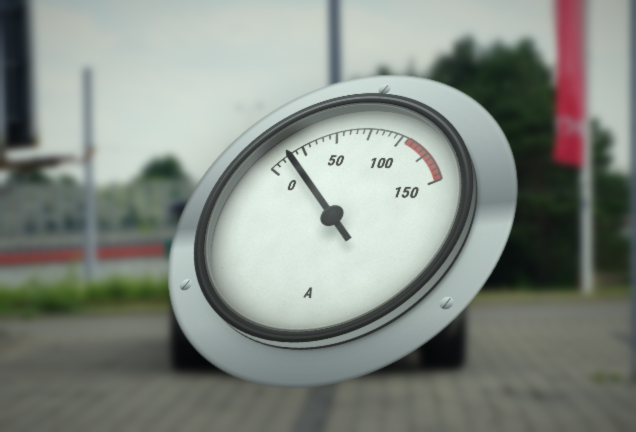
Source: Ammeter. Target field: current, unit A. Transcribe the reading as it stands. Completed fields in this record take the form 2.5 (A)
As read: 15 (A)
